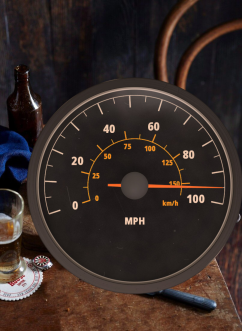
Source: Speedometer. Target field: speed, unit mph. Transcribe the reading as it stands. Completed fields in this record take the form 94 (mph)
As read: 95 (mph)
